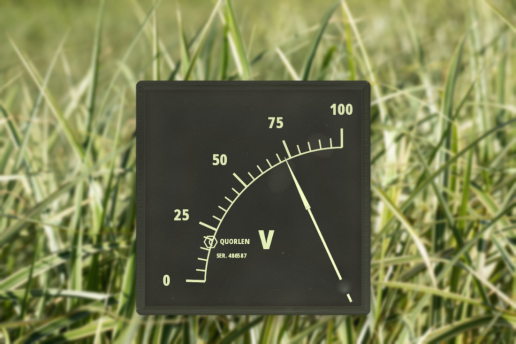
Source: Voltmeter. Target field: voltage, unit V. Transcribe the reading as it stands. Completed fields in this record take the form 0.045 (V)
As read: 72.5 (V)
